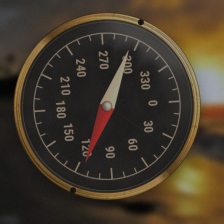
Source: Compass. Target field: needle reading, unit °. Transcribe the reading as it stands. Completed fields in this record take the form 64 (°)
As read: 115 (°)
